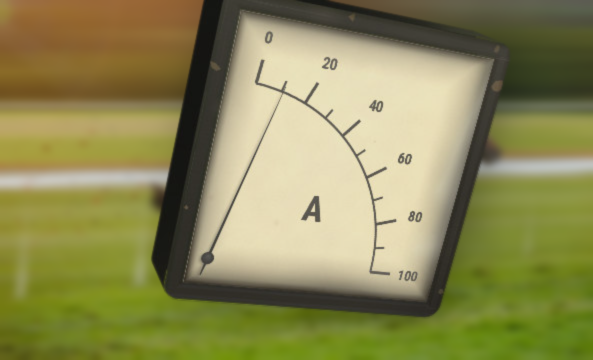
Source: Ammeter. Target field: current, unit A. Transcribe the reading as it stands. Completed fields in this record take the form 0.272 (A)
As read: 10 (A)
